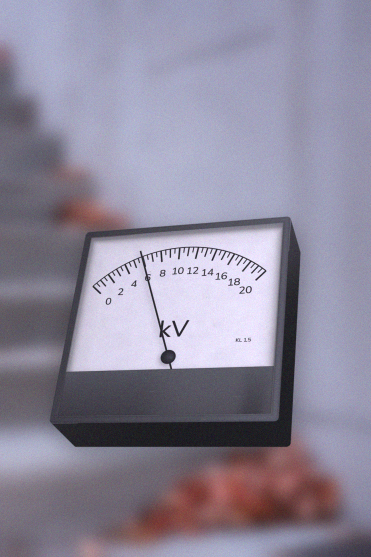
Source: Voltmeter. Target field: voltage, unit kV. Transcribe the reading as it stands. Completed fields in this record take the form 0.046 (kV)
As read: 6 (kV)
